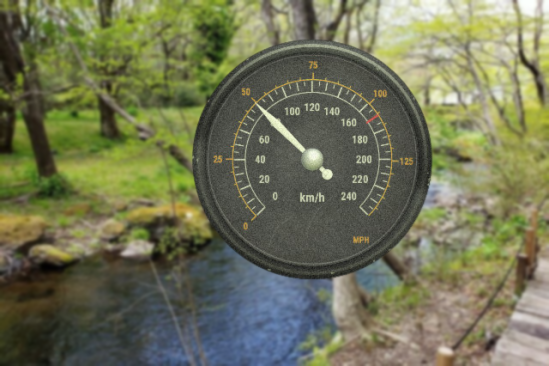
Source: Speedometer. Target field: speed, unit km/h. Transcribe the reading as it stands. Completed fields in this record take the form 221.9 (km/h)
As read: 80 (km/h)
